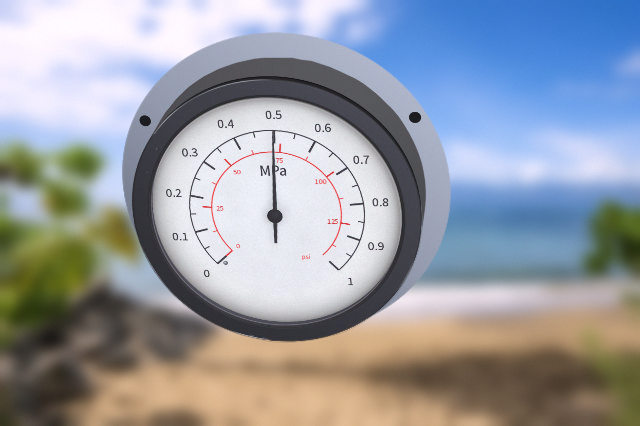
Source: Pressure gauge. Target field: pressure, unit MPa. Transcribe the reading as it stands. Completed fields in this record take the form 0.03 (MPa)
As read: 0.5 (MPa)
